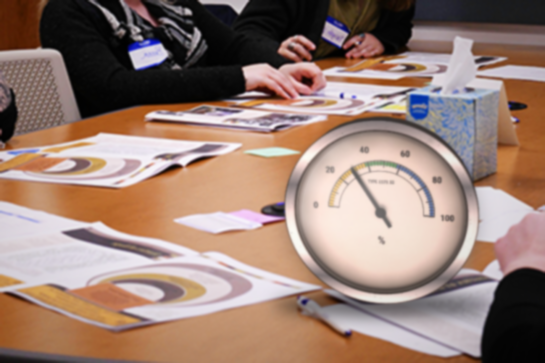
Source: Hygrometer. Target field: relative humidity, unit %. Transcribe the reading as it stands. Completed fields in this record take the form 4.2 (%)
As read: 30 (%)
